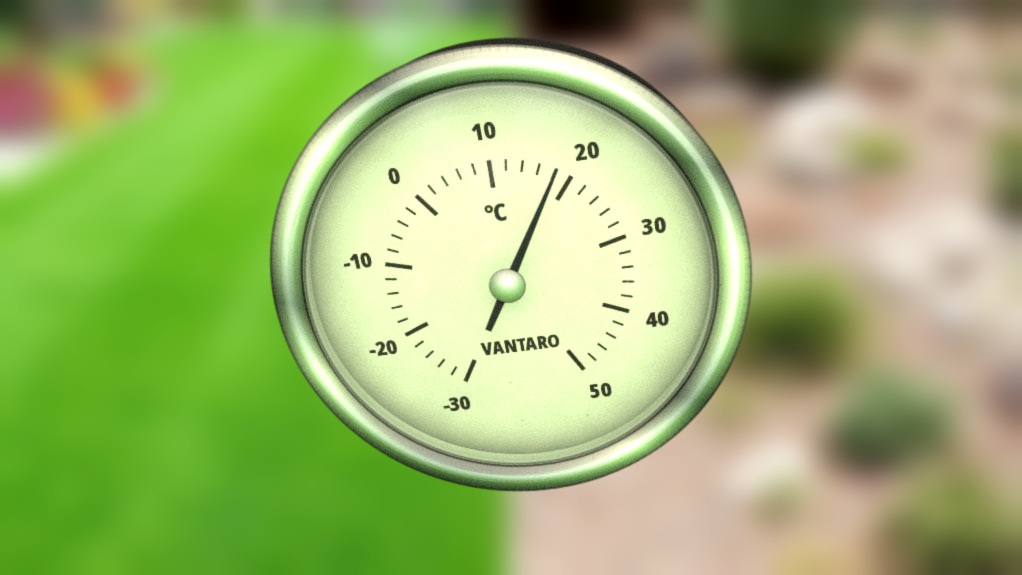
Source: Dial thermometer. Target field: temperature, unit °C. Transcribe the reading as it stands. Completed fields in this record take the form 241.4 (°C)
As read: 18 (°C)
